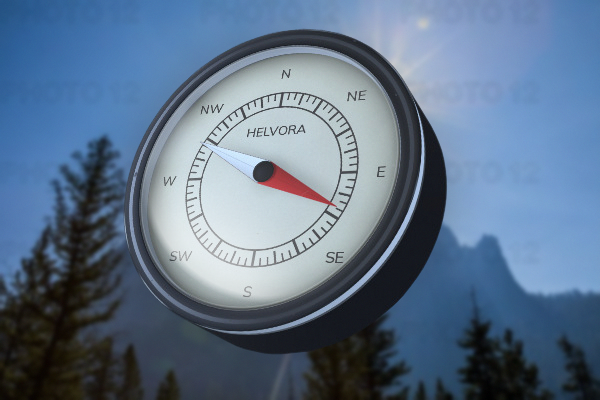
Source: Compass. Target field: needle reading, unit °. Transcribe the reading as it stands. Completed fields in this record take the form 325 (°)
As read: 115 (°)
